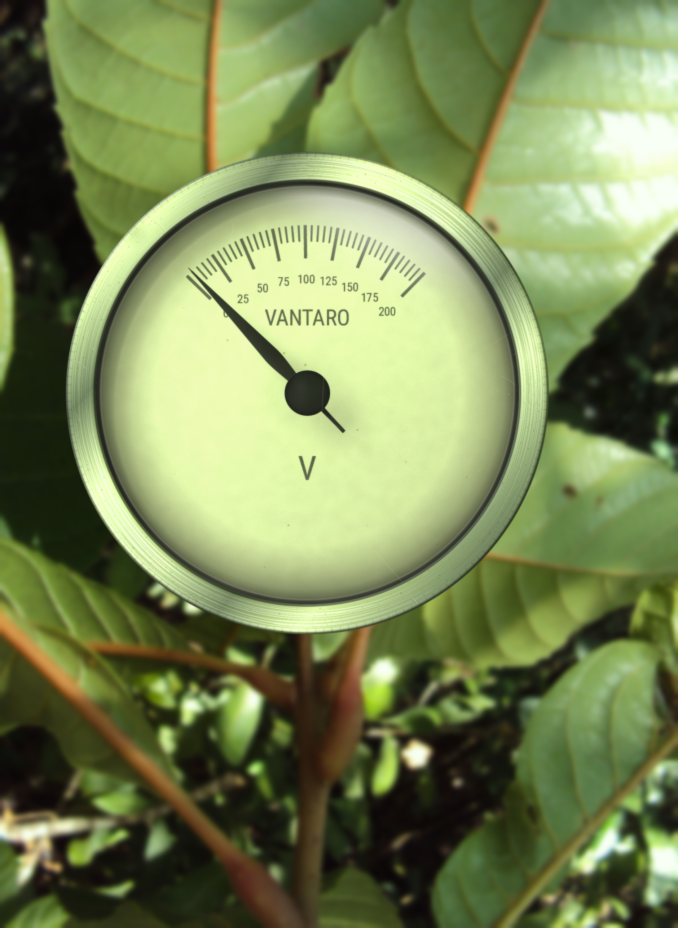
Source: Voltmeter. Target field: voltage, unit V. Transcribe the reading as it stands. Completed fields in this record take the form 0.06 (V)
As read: 5 (V)
